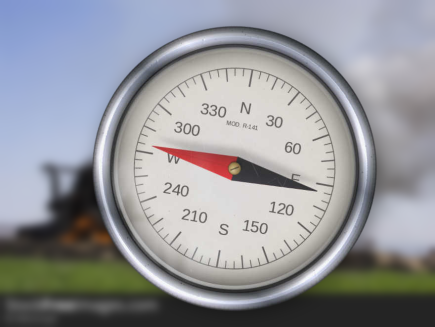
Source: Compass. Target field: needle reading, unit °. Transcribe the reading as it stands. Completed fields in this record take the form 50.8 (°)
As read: 275 (°)
